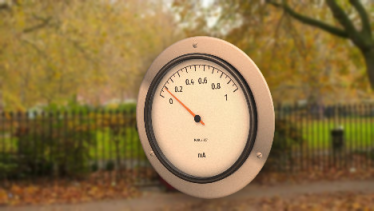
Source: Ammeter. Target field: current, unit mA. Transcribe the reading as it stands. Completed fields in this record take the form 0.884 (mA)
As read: 0.1 (mA)
